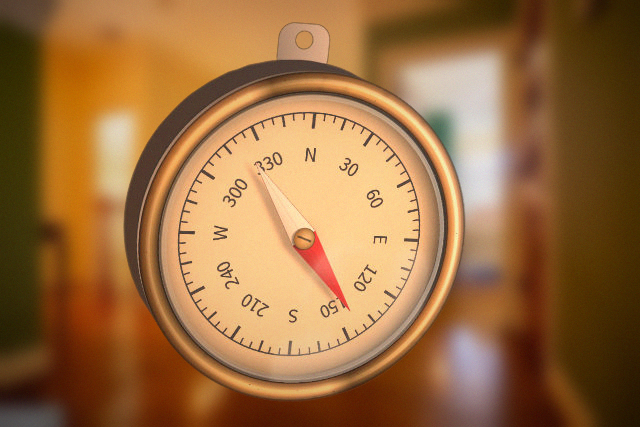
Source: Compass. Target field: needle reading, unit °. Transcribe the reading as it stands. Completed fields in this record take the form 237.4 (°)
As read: 142.5 (°)
